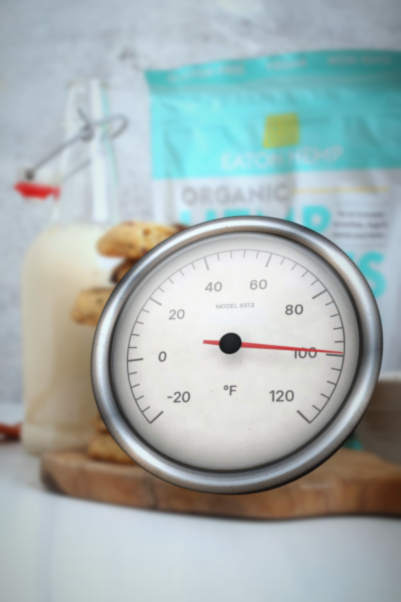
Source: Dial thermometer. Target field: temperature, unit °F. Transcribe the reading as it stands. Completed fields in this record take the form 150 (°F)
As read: 100 (°F)
